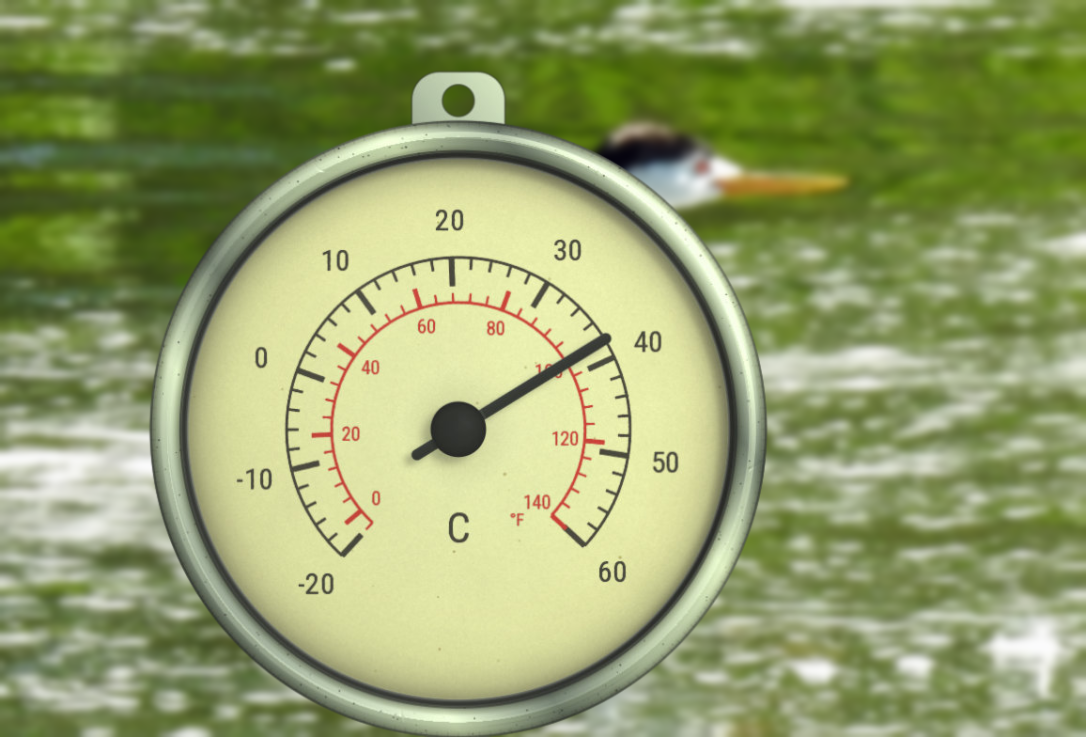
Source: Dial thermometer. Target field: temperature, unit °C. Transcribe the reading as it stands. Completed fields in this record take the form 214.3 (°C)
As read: 38 (°C)
